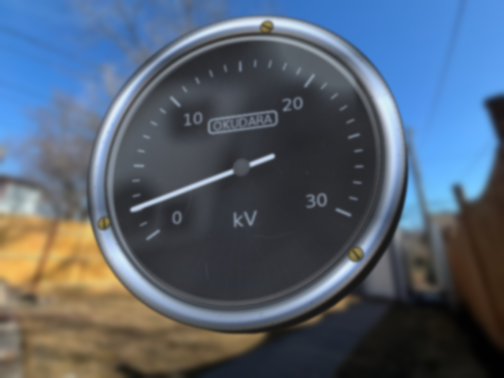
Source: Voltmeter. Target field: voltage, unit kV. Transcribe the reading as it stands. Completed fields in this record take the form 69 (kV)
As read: 2 (kV)
